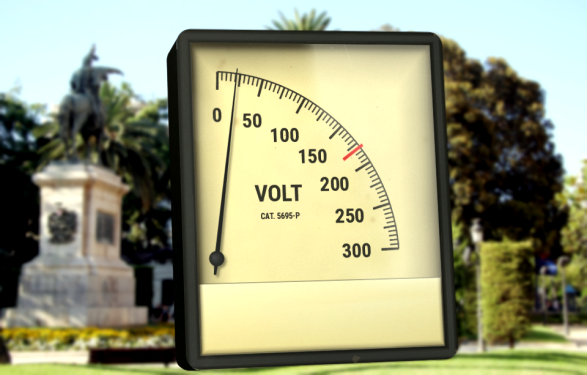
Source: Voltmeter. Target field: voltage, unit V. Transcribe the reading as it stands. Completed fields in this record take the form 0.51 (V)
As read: 20 (V)
